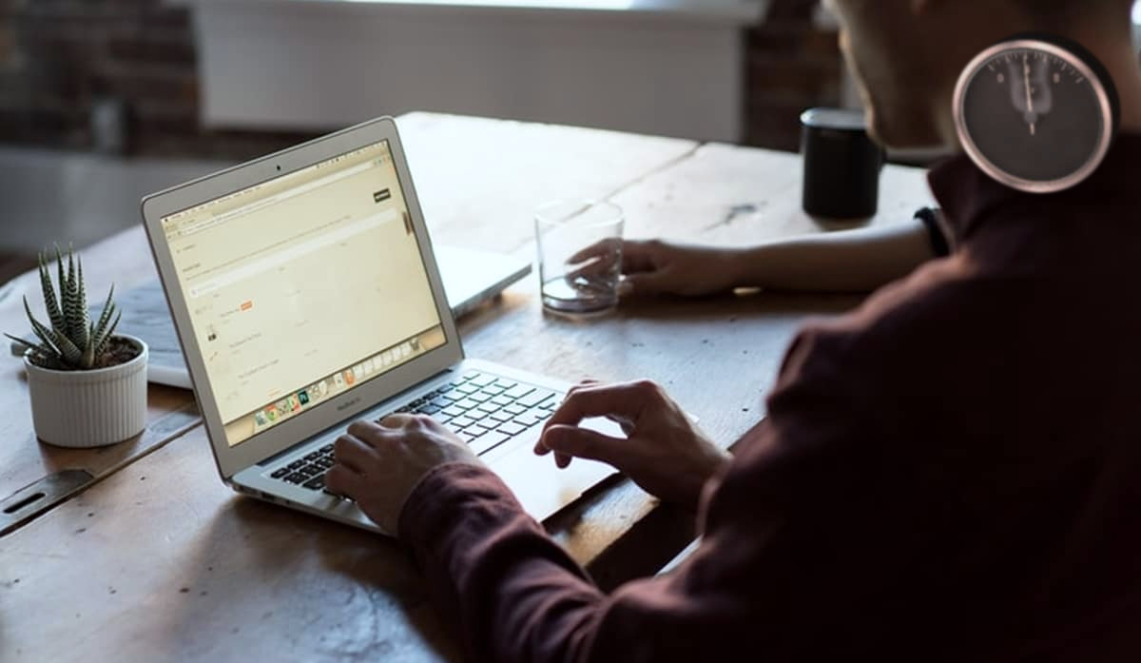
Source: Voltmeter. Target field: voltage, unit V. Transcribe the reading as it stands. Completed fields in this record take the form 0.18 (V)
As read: 4 (V)
